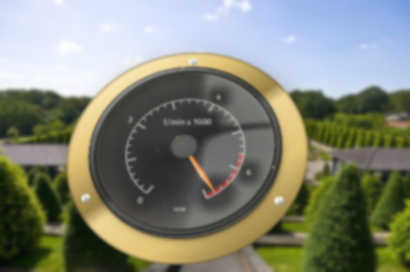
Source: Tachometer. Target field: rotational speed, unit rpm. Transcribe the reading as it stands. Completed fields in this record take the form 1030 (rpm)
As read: 6800 (rpm)
